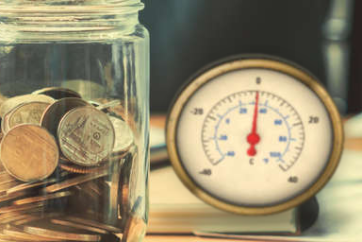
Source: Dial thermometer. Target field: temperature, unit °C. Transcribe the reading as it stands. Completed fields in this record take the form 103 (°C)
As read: 0 (°C)
